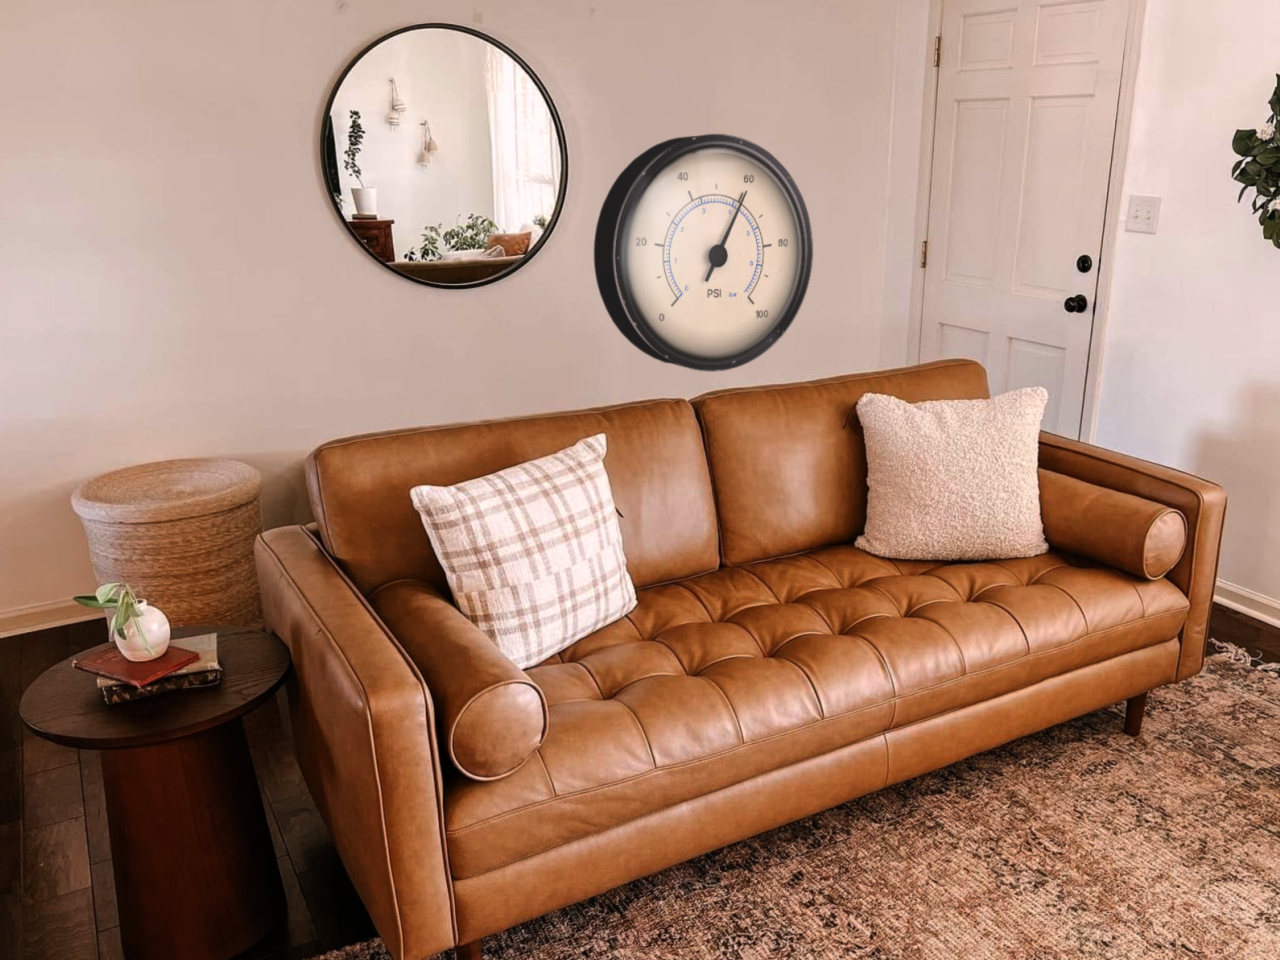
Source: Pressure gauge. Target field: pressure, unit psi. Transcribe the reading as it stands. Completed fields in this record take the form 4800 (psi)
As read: 60 (psi)
